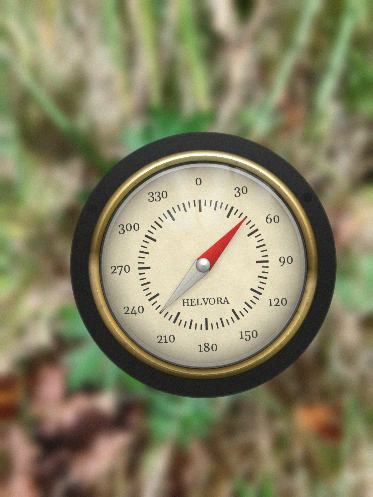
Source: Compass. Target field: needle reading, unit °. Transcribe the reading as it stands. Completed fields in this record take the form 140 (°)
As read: 45 (°)
